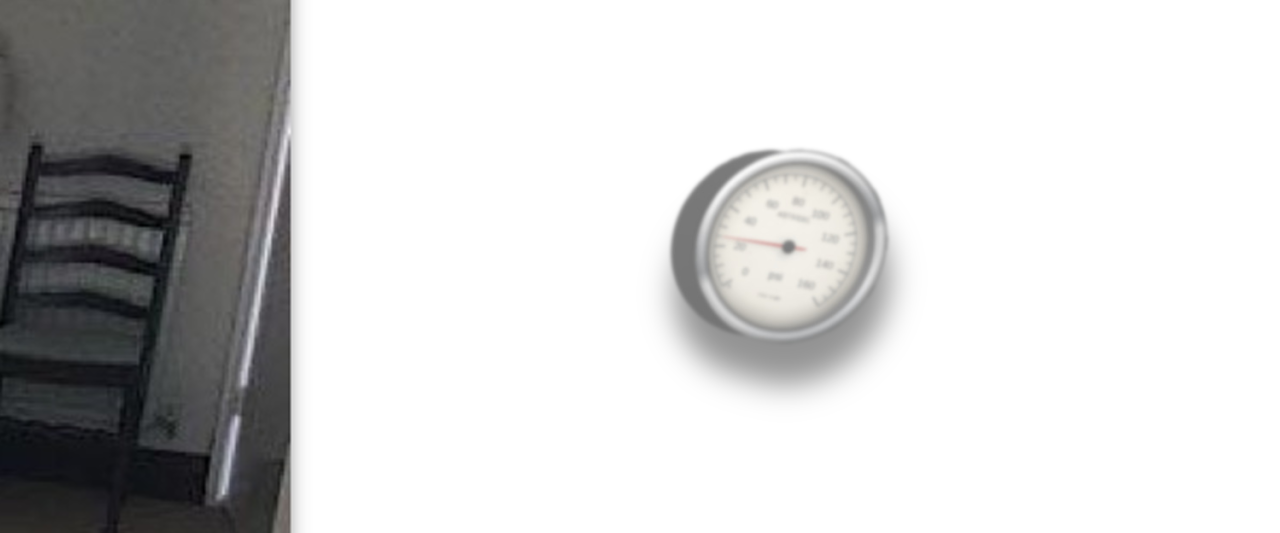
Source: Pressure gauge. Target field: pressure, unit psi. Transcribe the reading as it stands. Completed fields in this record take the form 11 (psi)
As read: 25 (psi)
